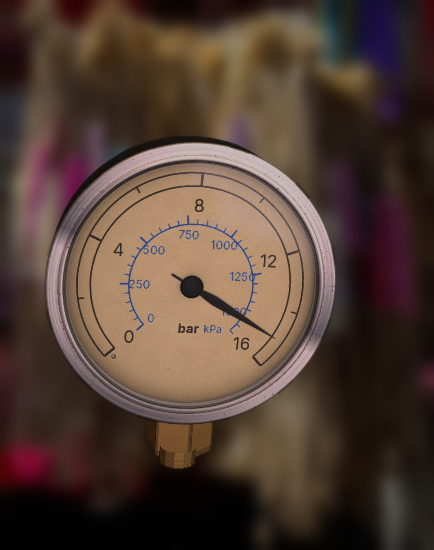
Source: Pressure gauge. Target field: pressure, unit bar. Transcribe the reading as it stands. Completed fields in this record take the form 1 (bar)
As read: 15 (bar)
